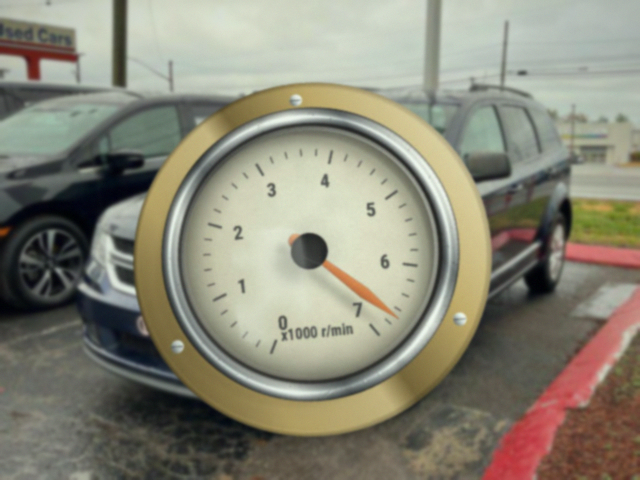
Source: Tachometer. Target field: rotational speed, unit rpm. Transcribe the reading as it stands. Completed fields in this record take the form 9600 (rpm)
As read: 6700 (rpm)
